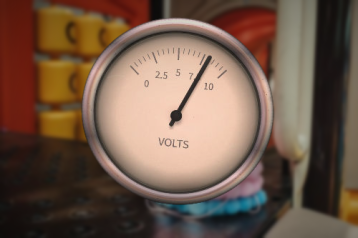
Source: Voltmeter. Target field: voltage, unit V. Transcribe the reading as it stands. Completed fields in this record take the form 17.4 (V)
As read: 8 (V)
